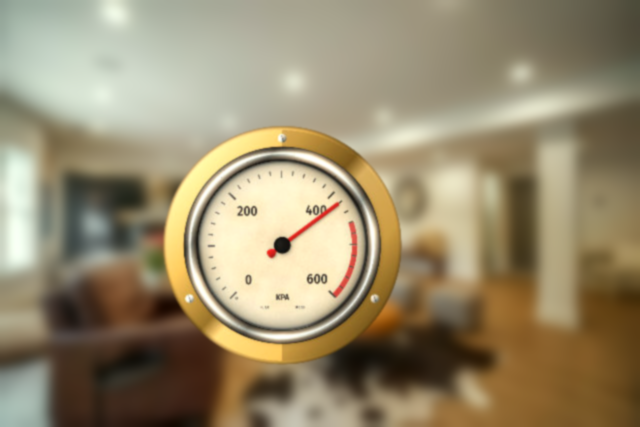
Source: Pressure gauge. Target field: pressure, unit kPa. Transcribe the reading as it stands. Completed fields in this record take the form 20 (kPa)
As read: 420 (kPa)
